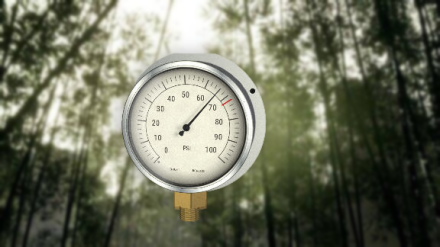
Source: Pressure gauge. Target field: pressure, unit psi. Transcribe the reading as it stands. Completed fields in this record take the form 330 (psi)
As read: 66 (psi)
